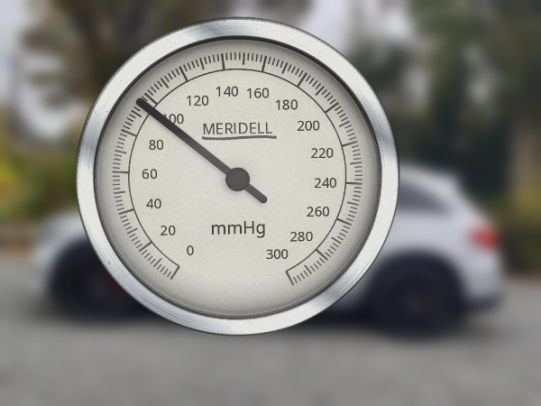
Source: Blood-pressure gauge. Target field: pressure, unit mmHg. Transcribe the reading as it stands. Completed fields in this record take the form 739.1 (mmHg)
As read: 96 (mmHg)
